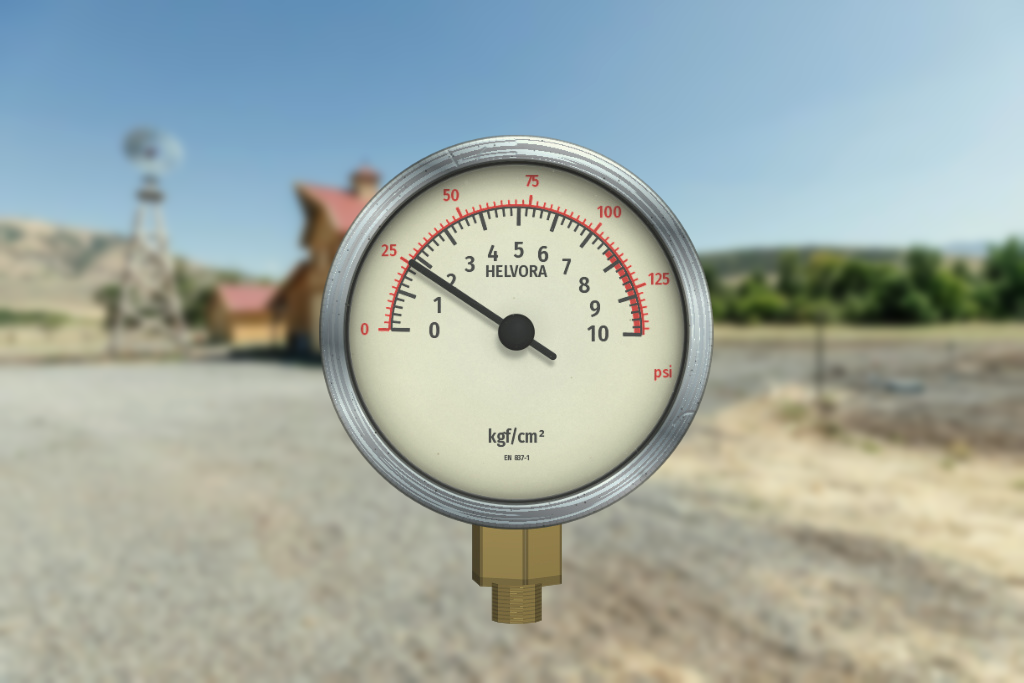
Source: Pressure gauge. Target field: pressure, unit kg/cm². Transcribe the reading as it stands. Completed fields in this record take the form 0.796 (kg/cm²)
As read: 1.8 (kg/cm²)
